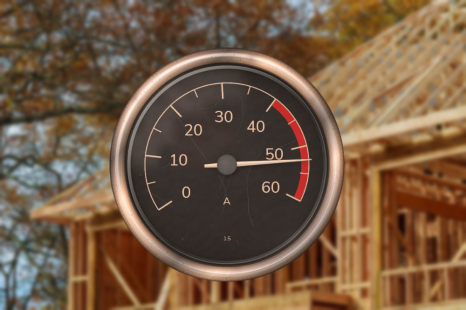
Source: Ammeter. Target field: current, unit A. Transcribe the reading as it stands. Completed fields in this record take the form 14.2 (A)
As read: 52.5 (A)
